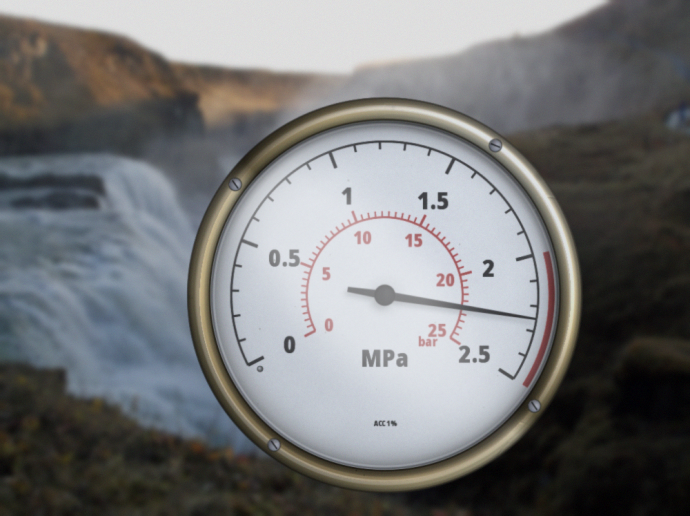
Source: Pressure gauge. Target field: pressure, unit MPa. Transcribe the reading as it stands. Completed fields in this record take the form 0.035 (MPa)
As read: 2.25 (MPa)
